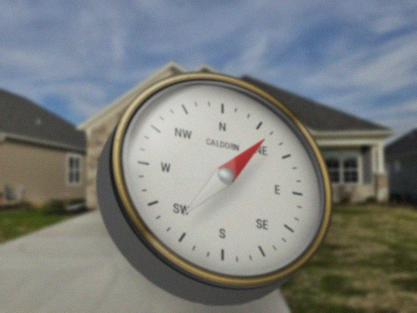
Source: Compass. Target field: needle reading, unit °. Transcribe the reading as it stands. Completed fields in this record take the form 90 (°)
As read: 40 (°)
